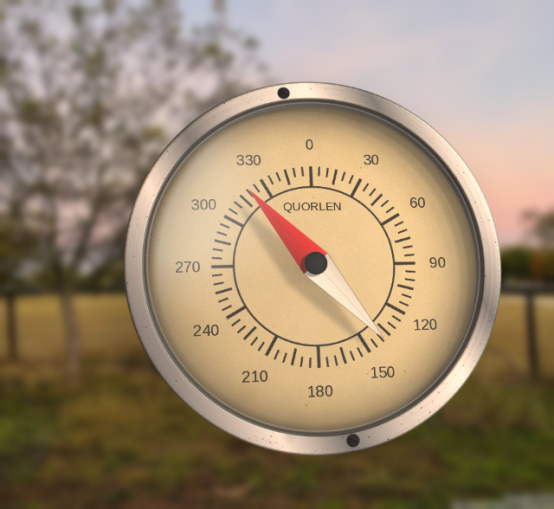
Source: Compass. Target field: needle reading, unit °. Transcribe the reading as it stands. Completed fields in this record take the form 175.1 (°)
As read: 320 (°)
